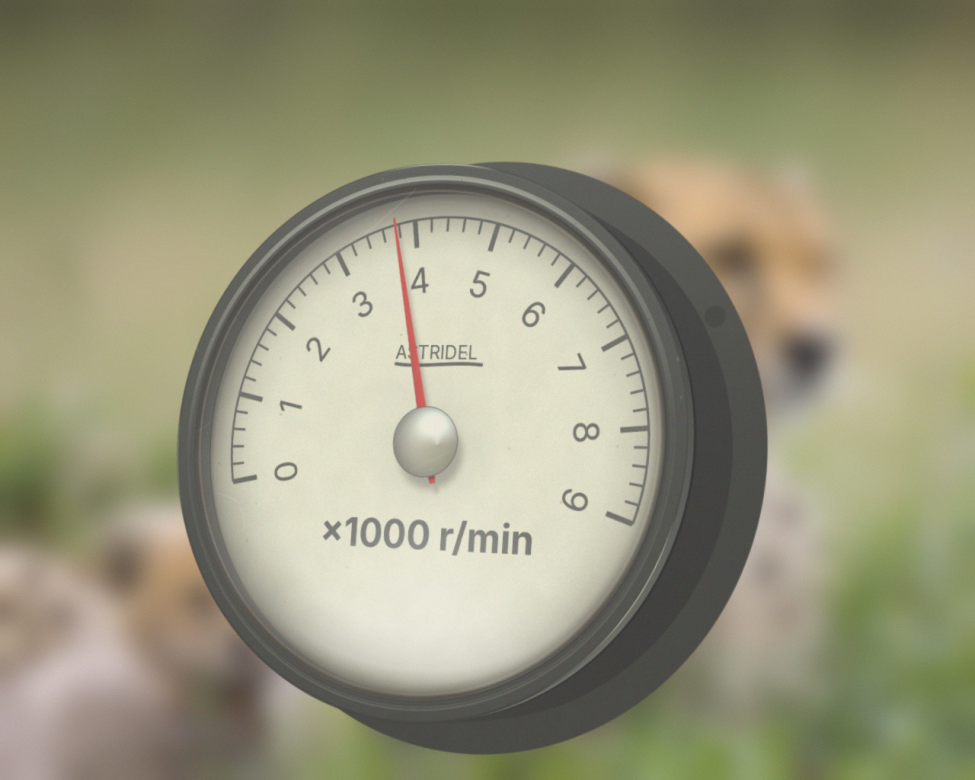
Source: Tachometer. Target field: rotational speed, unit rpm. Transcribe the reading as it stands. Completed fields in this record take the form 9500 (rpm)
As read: 3800 (rpm)
